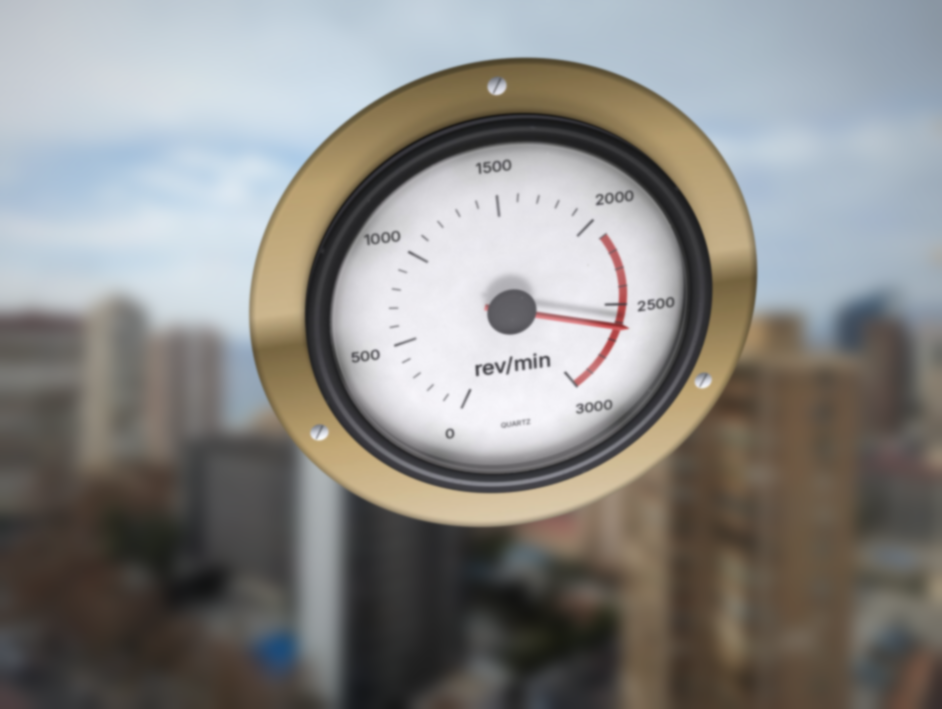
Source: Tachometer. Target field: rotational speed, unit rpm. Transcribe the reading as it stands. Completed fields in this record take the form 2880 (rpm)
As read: 2600 (rpm)
